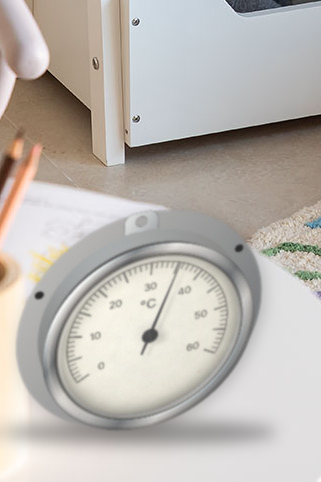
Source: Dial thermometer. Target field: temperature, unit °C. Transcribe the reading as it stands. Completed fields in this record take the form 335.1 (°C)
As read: 35 (°C)
